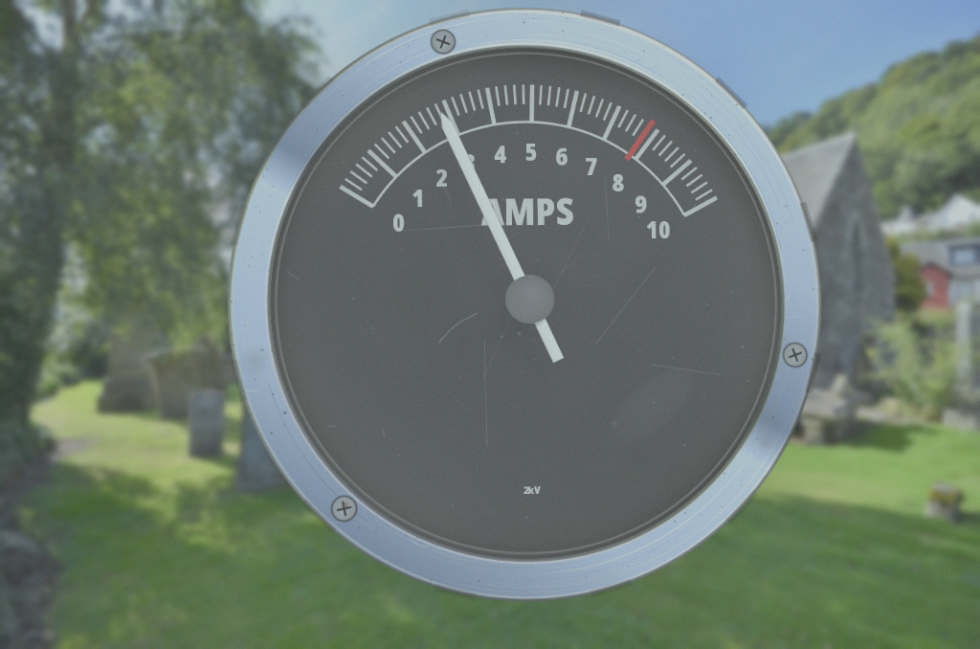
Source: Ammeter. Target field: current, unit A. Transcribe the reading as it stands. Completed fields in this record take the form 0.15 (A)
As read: 2.8 (A)
